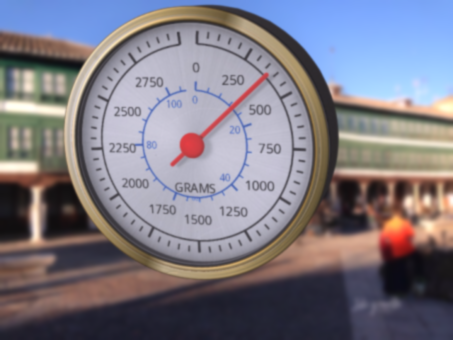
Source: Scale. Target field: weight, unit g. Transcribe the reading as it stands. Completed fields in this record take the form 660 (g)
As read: 375 (g)
